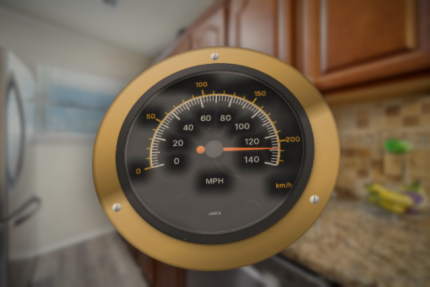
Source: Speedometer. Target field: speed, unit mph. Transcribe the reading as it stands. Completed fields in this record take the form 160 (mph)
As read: 130 (mph)
